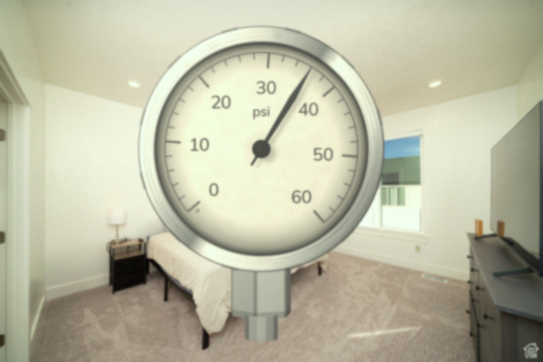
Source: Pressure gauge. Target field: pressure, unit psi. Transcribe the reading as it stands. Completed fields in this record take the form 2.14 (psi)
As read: 36 (psi)
